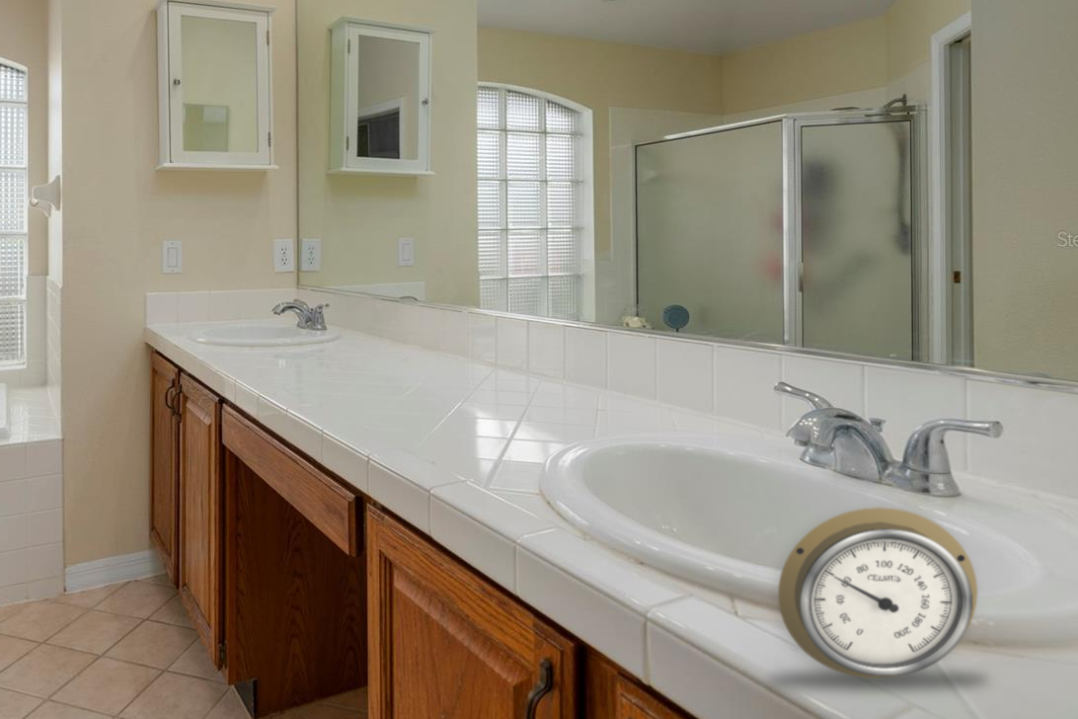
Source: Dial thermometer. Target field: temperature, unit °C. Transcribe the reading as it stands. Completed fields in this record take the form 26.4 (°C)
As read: 60 (°C)
